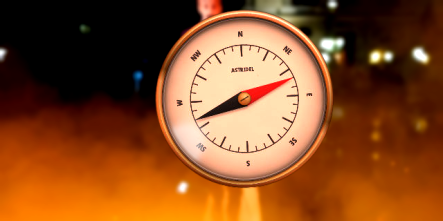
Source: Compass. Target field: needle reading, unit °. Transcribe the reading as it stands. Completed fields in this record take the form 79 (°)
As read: 70 (°)
